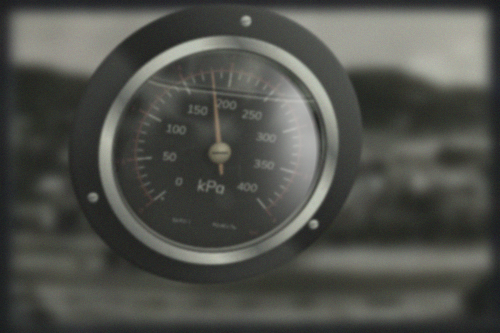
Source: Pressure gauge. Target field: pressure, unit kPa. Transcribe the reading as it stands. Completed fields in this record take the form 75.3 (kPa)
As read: 180 (kPa)
